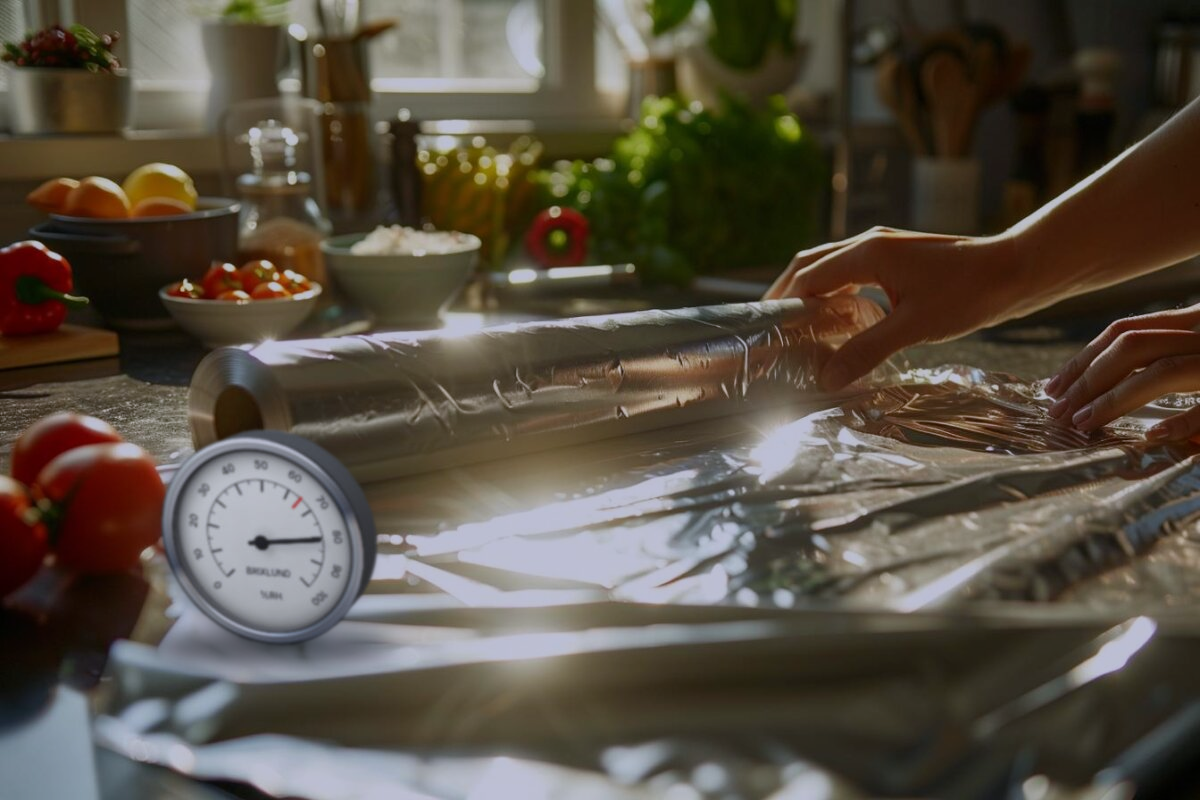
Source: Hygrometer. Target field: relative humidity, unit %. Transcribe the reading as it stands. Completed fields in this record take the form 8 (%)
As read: 80 (%)
